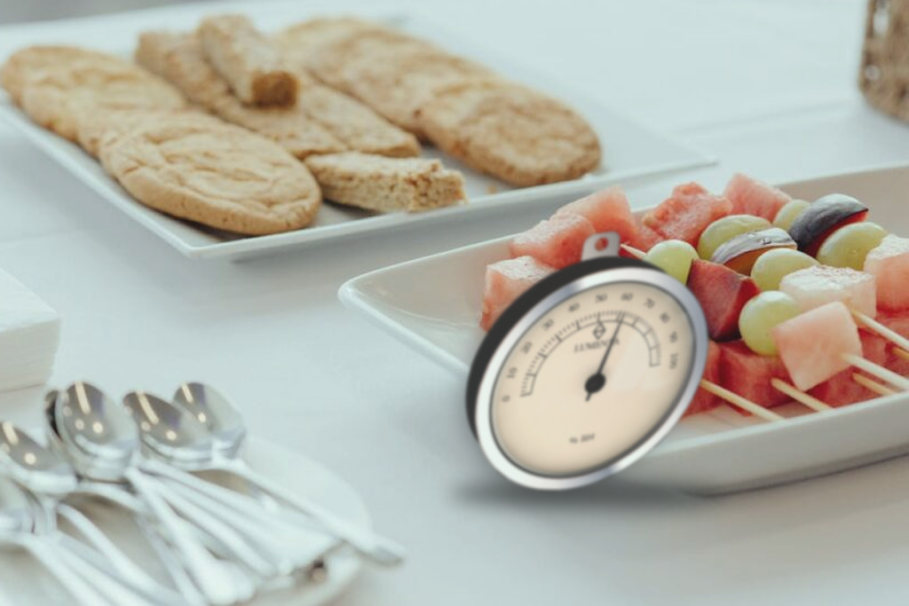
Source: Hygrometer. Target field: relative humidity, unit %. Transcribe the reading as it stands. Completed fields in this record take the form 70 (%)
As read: 60 (%)
